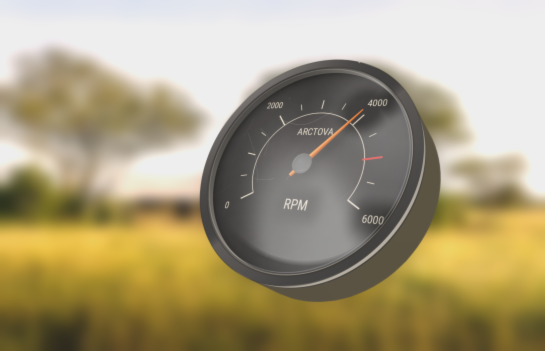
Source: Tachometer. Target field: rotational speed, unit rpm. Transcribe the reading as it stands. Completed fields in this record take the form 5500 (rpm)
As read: 4000 (rpm)
